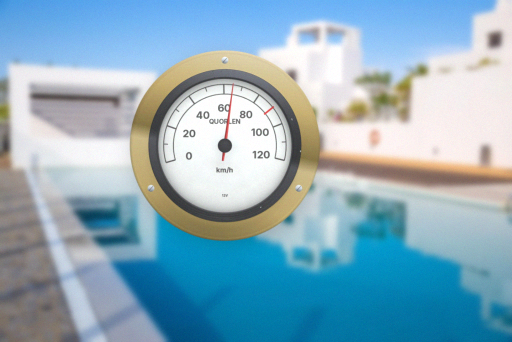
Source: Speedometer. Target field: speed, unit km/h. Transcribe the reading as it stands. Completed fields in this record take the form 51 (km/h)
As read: 65 (km/h)
